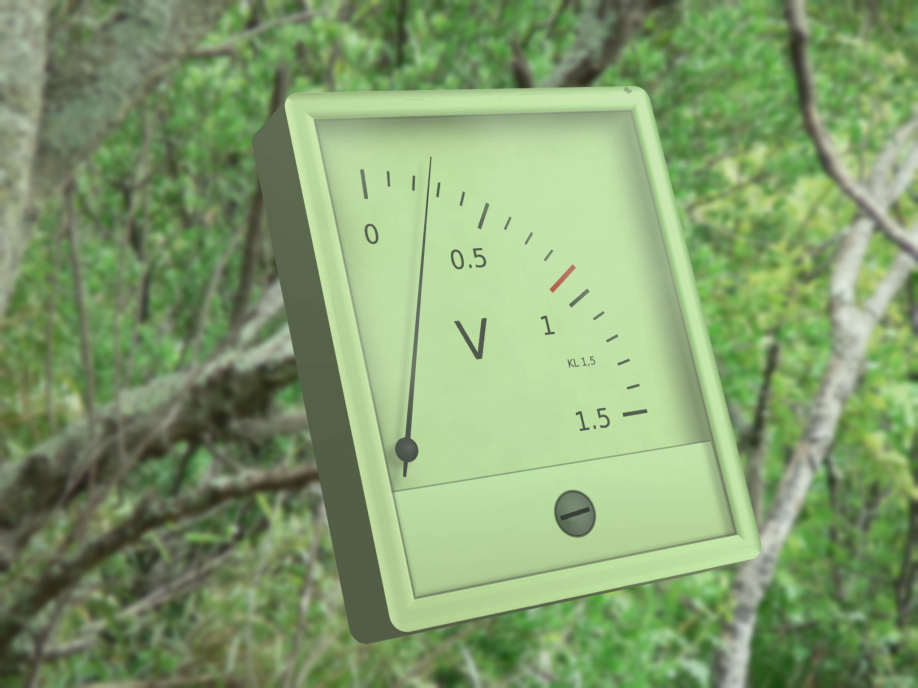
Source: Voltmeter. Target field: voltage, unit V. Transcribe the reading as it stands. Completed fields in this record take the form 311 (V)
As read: 0.25 (V)
